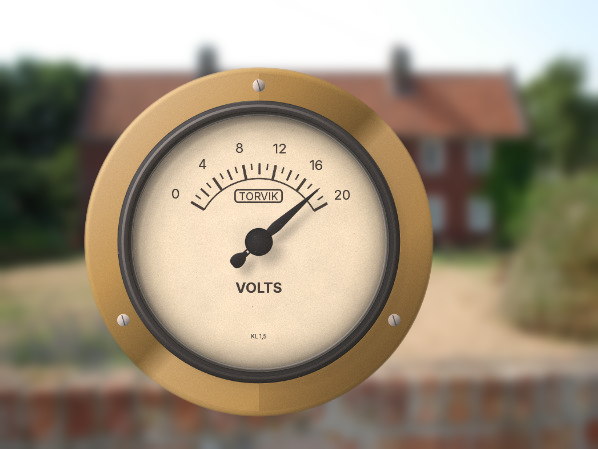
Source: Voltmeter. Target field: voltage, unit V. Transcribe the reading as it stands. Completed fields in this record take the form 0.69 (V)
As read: 18 (V)
